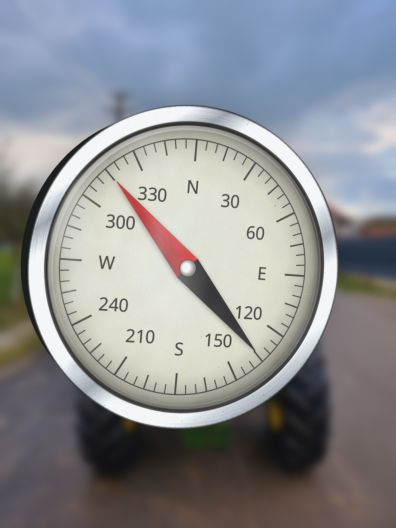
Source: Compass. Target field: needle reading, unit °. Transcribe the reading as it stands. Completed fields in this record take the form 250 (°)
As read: 315 (°)
